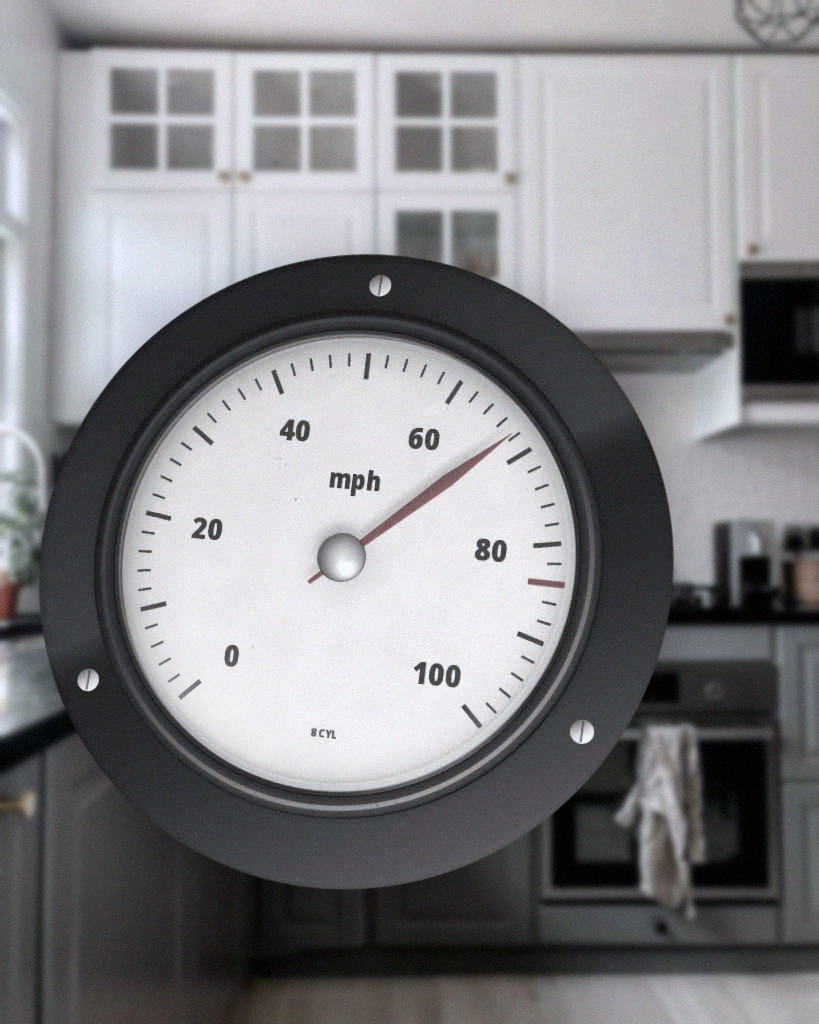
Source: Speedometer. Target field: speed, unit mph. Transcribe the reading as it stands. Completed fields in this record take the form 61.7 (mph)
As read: 68 (mph)
